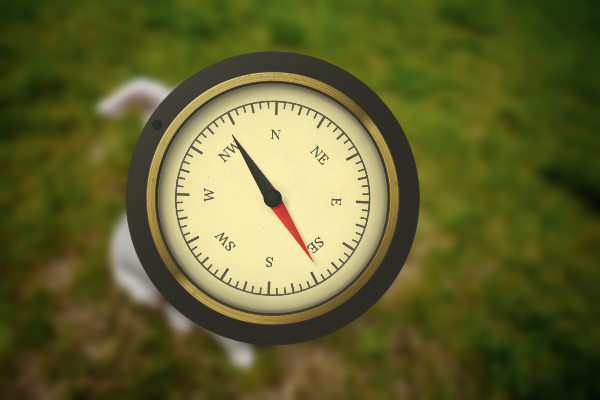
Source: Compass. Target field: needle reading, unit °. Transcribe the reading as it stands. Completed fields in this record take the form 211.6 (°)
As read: 145 (°)
